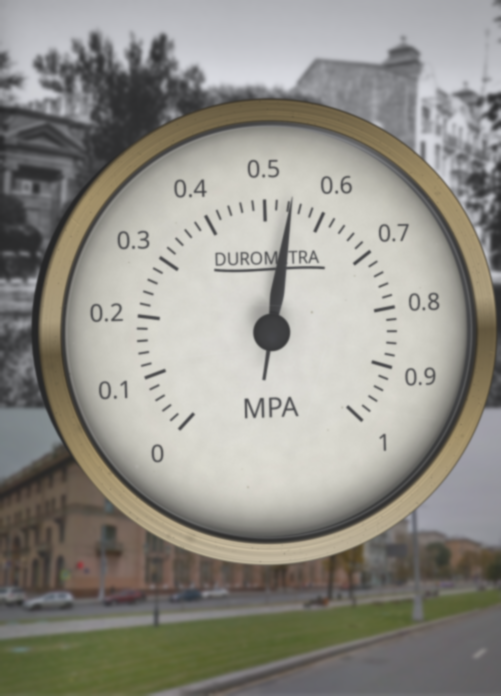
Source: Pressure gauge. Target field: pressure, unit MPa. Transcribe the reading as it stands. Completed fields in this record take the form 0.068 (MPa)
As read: 0.54 (MPa)
